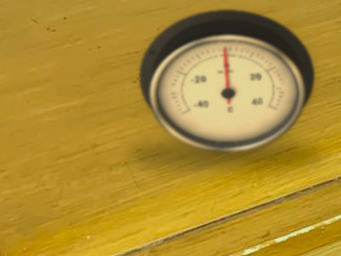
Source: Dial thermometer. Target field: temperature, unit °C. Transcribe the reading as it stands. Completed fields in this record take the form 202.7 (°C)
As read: 0 (°C)
